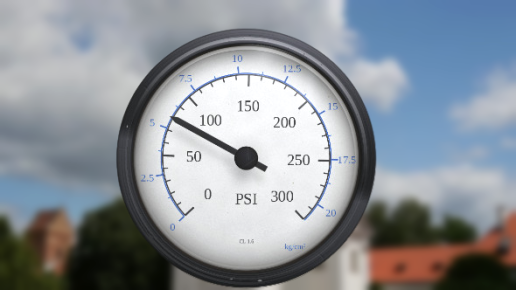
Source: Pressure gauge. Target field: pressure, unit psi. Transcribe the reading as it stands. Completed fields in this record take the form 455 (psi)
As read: 80 (psi)
